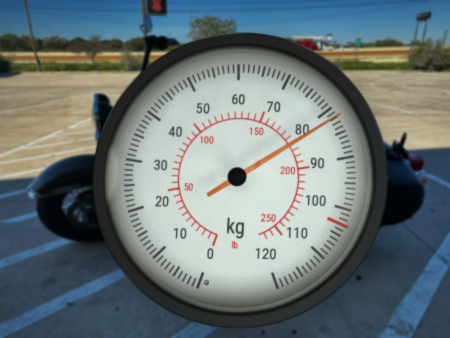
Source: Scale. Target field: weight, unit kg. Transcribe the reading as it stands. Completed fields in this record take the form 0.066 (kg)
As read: 82 (kg)
